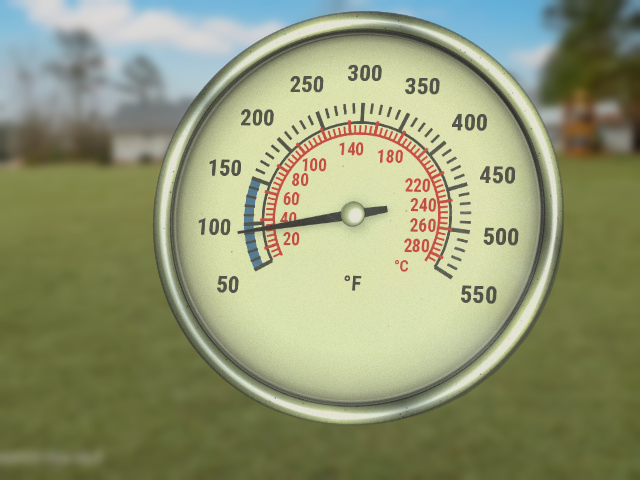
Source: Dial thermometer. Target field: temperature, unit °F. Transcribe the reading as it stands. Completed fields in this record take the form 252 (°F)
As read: 90 (°F)
